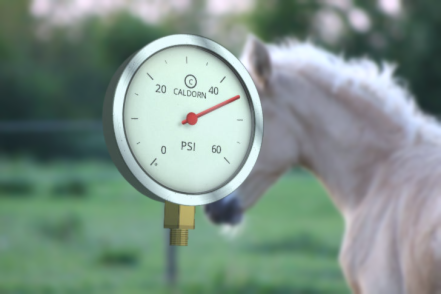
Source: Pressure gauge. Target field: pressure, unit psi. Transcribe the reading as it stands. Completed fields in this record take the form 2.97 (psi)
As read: 45 (psi)
